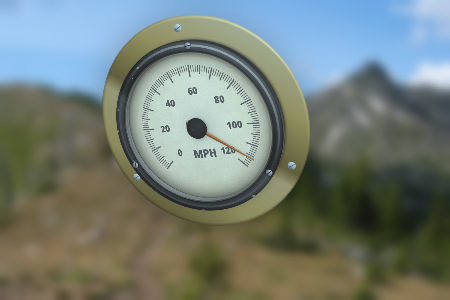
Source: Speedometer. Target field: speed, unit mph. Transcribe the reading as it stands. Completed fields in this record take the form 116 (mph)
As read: 115 (mph)
